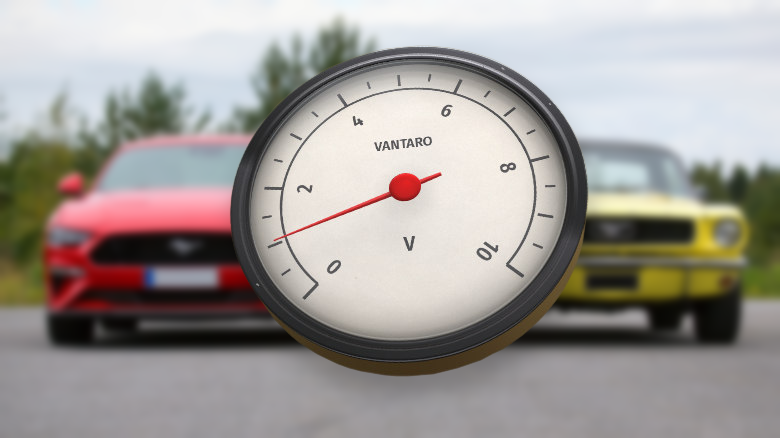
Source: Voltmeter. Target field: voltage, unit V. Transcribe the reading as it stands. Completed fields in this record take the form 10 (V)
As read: 1 (V)
